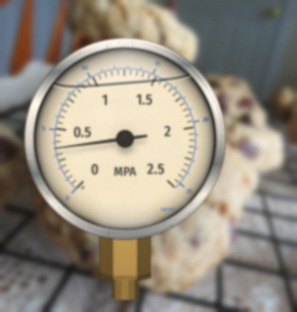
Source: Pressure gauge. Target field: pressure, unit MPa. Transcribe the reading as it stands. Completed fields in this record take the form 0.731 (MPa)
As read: 0.35 (MPa)
